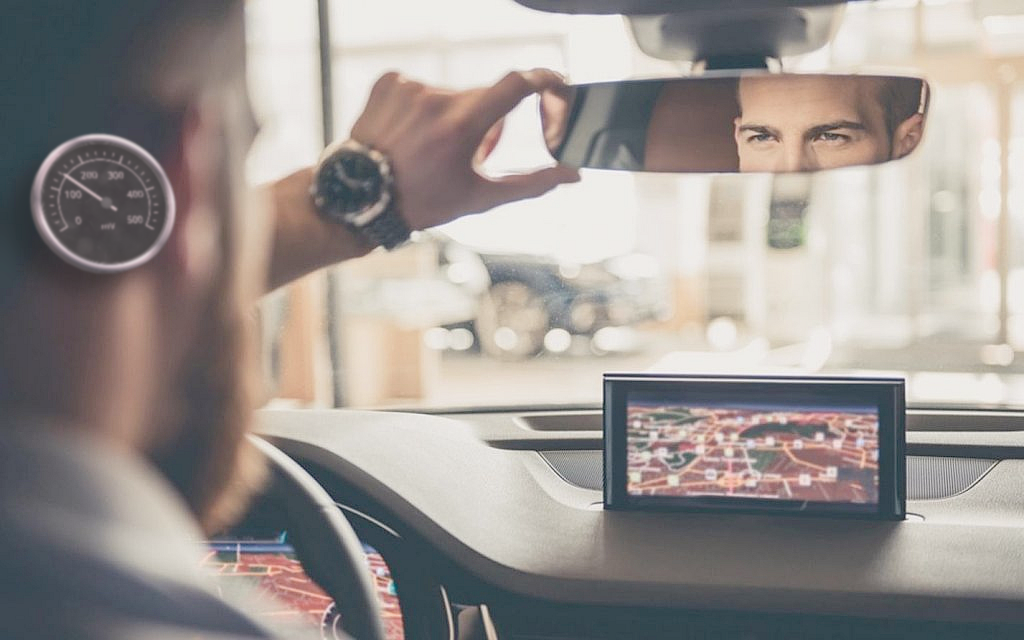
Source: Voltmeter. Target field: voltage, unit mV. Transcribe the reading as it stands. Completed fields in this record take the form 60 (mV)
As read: 140 (mV)
